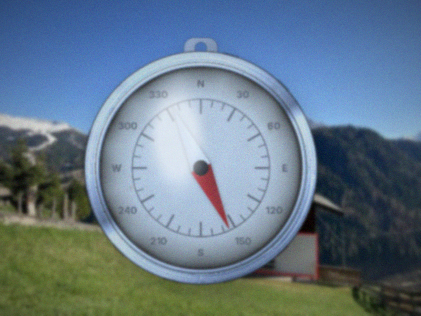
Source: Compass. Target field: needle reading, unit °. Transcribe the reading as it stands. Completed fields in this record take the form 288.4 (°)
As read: 155 (°)
